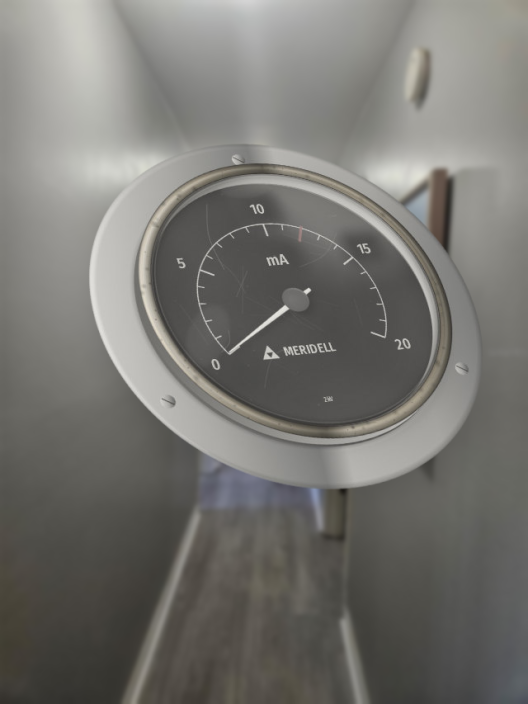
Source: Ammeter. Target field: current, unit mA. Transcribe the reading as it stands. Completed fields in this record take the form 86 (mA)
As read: 0 (mA)
